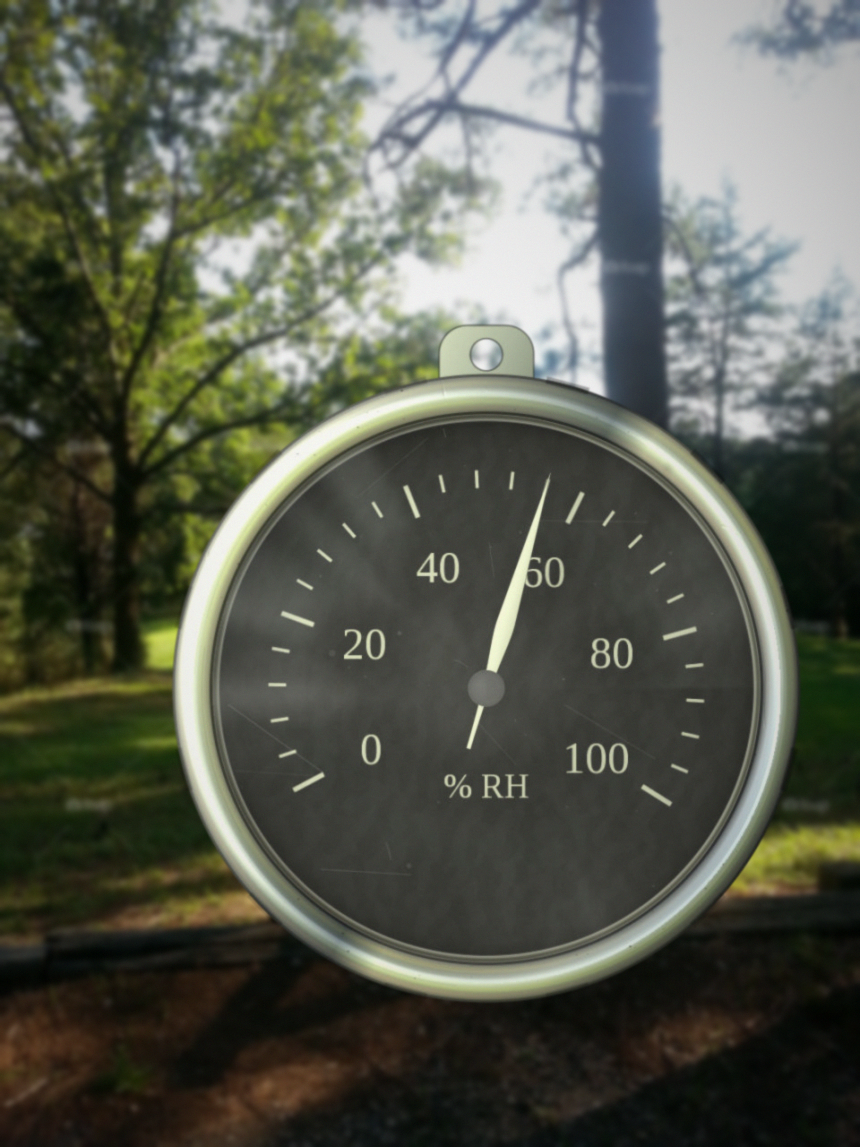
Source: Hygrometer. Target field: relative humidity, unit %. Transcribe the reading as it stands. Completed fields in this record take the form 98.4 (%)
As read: 56 (%)
